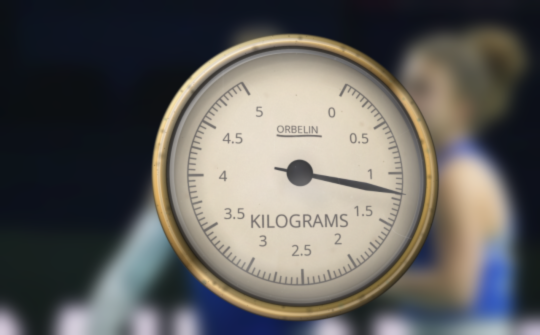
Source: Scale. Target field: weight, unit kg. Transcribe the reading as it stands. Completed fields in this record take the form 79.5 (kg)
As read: 1.2 (kg)
